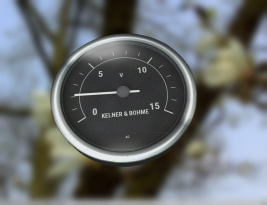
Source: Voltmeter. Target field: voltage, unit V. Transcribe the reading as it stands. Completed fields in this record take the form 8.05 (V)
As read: 2 (V)
